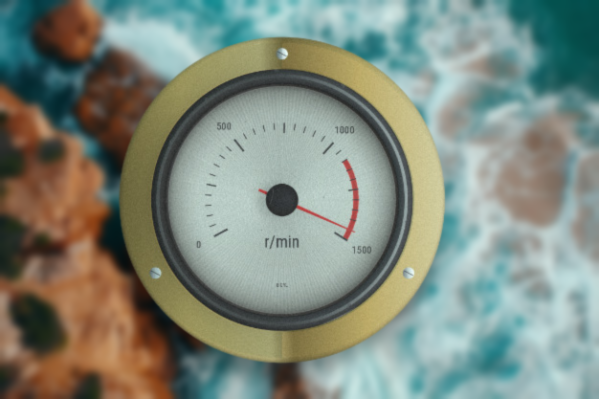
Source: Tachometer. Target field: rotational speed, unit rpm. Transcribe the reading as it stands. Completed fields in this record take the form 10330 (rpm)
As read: 1450 (rpm)
